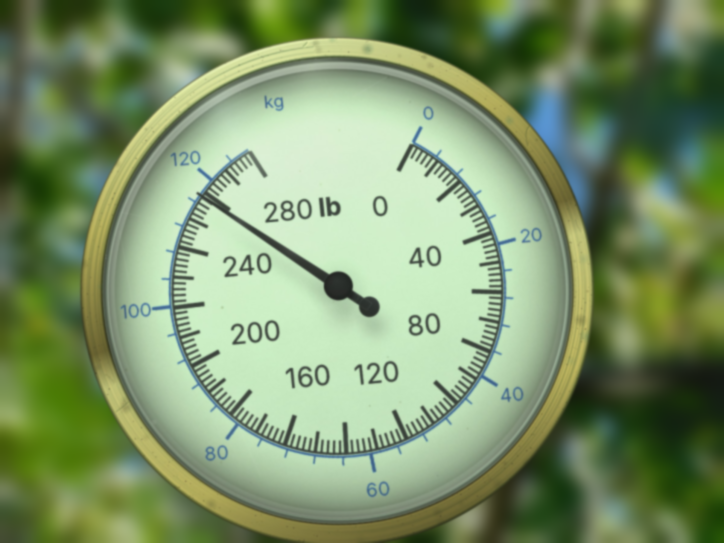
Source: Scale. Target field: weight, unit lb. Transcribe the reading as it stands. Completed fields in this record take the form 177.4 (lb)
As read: 258 (lb)
